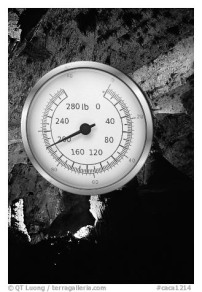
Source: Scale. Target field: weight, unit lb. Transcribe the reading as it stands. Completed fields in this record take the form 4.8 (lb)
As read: 200 (lb)
